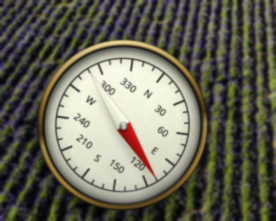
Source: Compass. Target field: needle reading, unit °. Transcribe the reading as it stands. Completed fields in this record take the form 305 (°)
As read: 110 (°)
